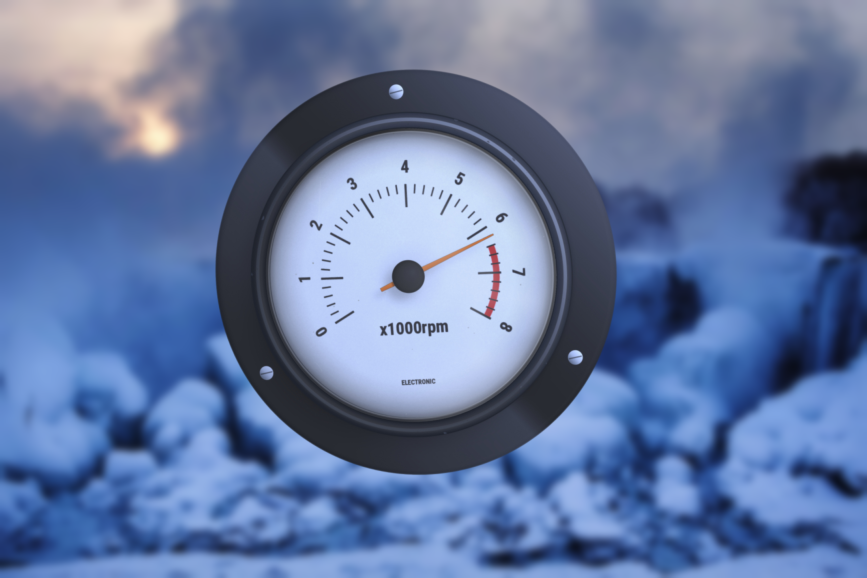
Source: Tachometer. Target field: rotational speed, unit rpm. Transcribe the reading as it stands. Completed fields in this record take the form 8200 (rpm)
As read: 6200 (rpm)
